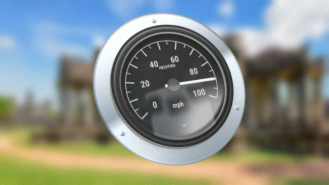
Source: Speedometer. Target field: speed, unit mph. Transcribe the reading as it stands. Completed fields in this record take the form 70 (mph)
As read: 90 (mph)
